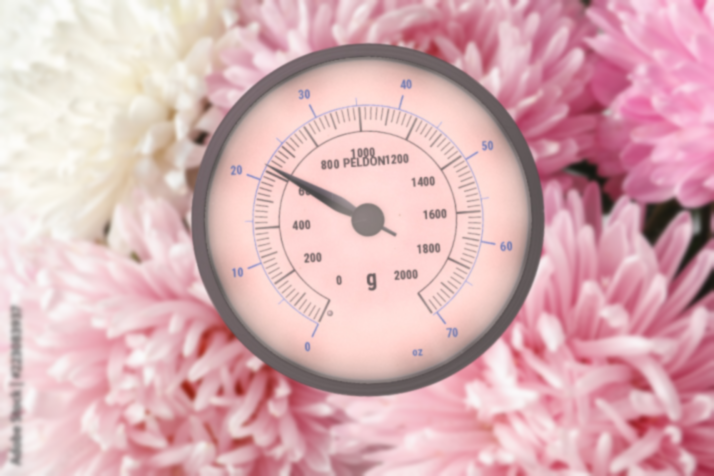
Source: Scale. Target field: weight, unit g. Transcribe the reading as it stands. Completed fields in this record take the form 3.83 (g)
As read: 620 (g)
